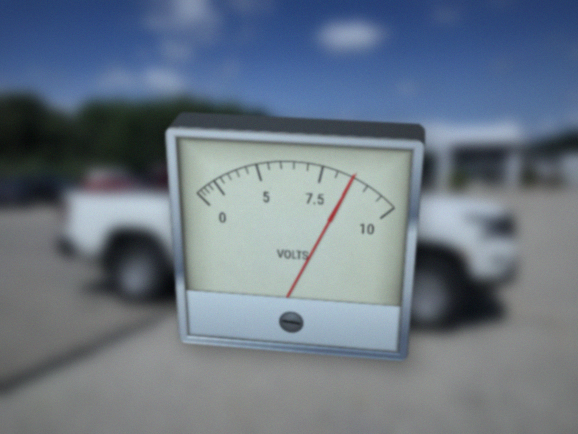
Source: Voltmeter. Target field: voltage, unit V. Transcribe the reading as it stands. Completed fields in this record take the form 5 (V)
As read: 8.5 (V)
